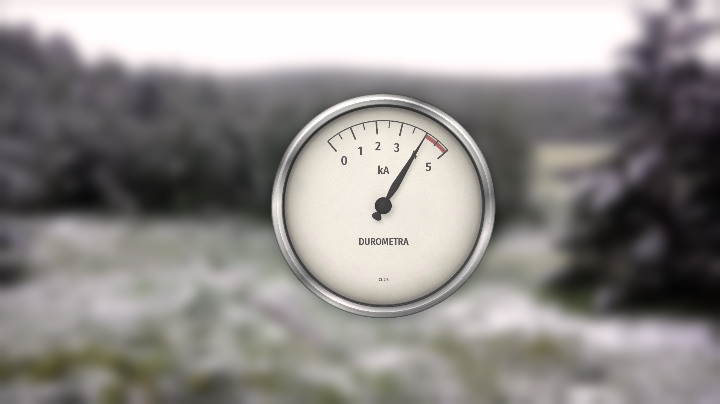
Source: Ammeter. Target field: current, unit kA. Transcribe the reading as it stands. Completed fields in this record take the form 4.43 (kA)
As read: 4 (kA)
